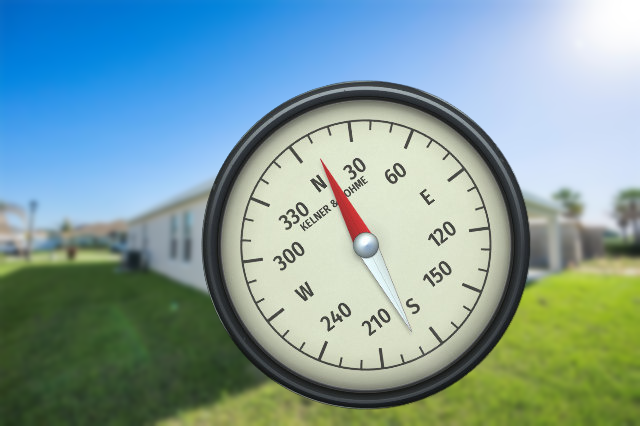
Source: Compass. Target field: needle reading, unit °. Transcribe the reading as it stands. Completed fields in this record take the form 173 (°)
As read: 10 (°)
